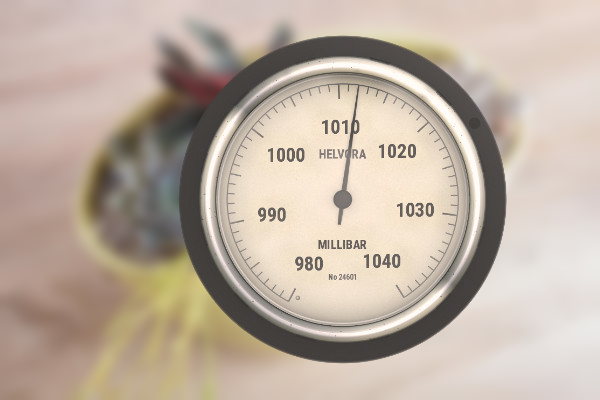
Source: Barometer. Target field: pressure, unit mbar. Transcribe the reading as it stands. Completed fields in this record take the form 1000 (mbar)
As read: 1012 (mbar)
